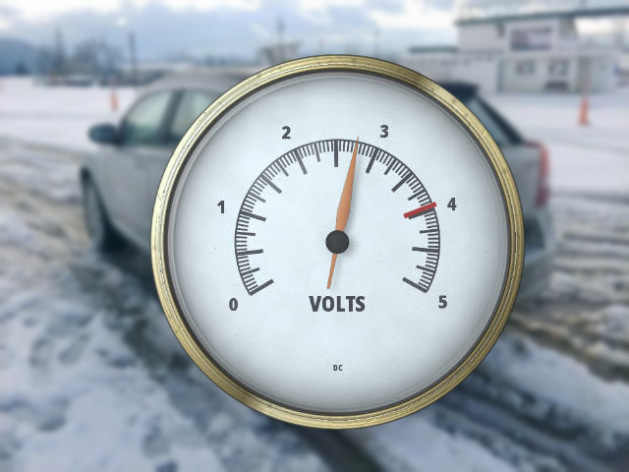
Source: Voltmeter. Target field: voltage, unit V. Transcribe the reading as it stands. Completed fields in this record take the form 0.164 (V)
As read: 2.75 (V)
